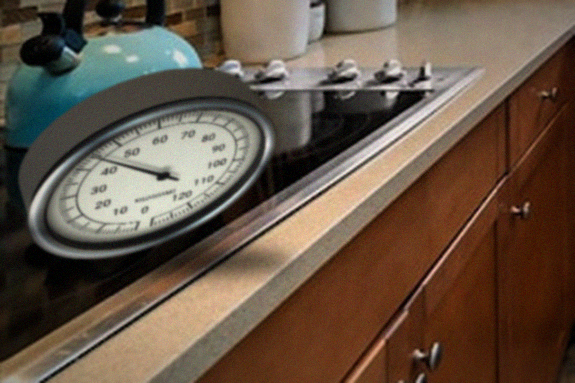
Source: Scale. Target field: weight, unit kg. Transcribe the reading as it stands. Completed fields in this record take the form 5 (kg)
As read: 45 (kg)
